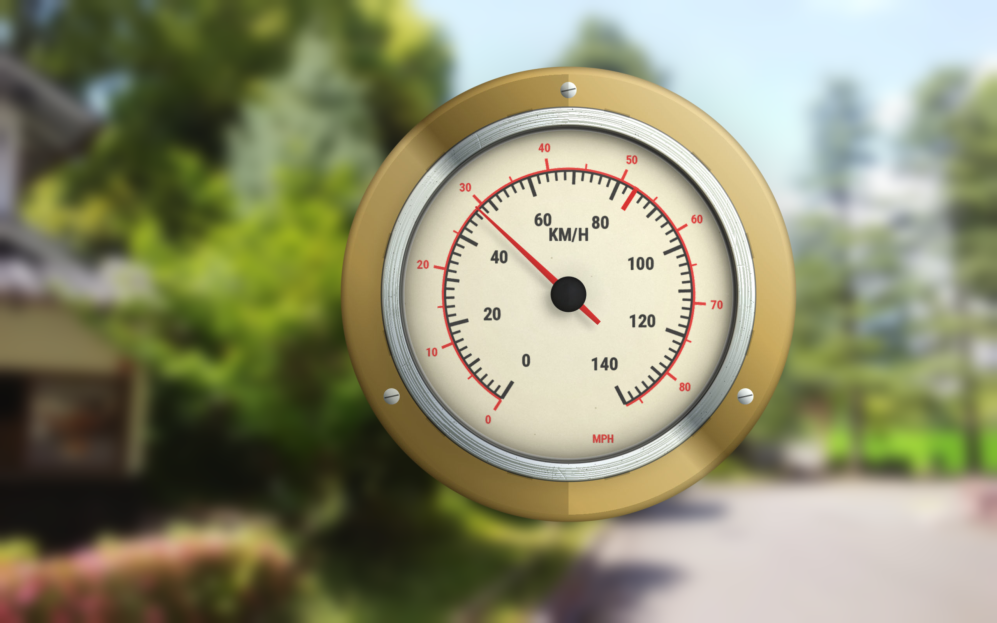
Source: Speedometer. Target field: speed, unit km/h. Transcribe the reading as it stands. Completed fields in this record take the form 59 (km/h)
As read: 47 (km/h)
